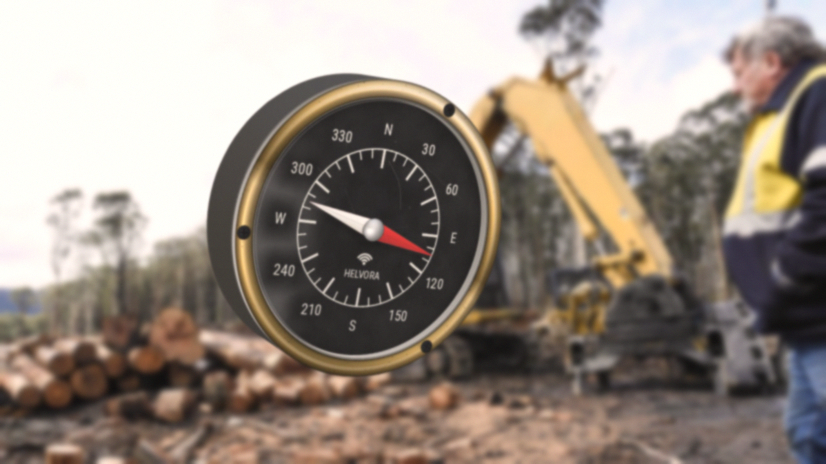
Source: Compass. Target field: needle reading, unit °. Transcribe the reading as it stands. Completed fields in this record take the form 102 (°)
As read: 105 (°)
